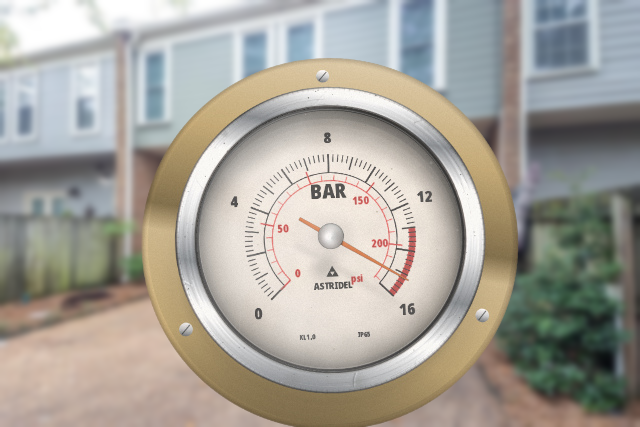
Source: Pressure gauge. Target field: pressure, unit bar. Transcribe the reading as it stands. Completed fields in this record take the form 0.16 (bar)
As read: 15.2 (bar)
